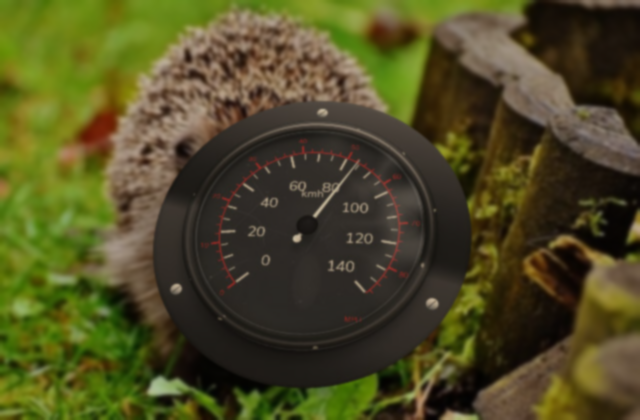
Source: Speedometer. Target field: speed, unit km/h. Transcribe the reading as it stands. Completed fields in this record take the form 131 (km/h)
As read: 85 (km/h)
